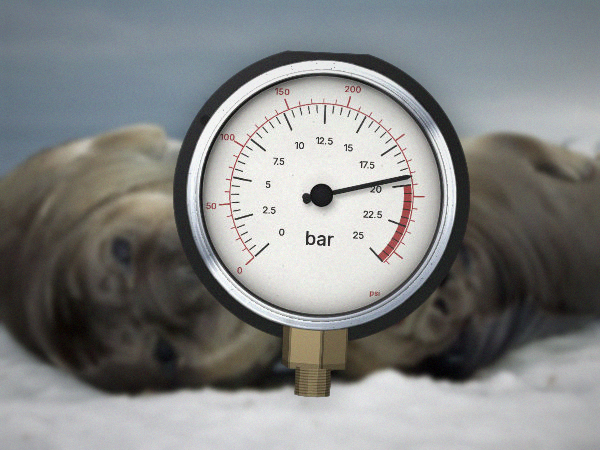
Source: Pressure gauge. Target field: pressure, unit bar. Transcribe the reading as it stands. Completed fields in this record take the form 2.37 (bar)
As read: 19.5 (bar)
